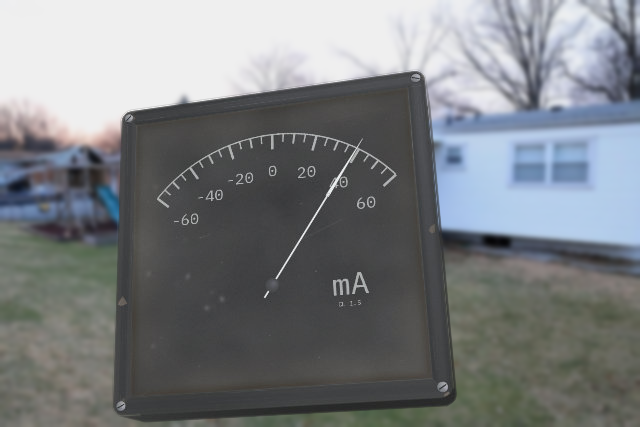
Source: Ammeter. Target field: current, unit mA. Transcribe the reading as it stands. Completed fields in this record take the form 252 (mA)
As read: 40 (mA)
